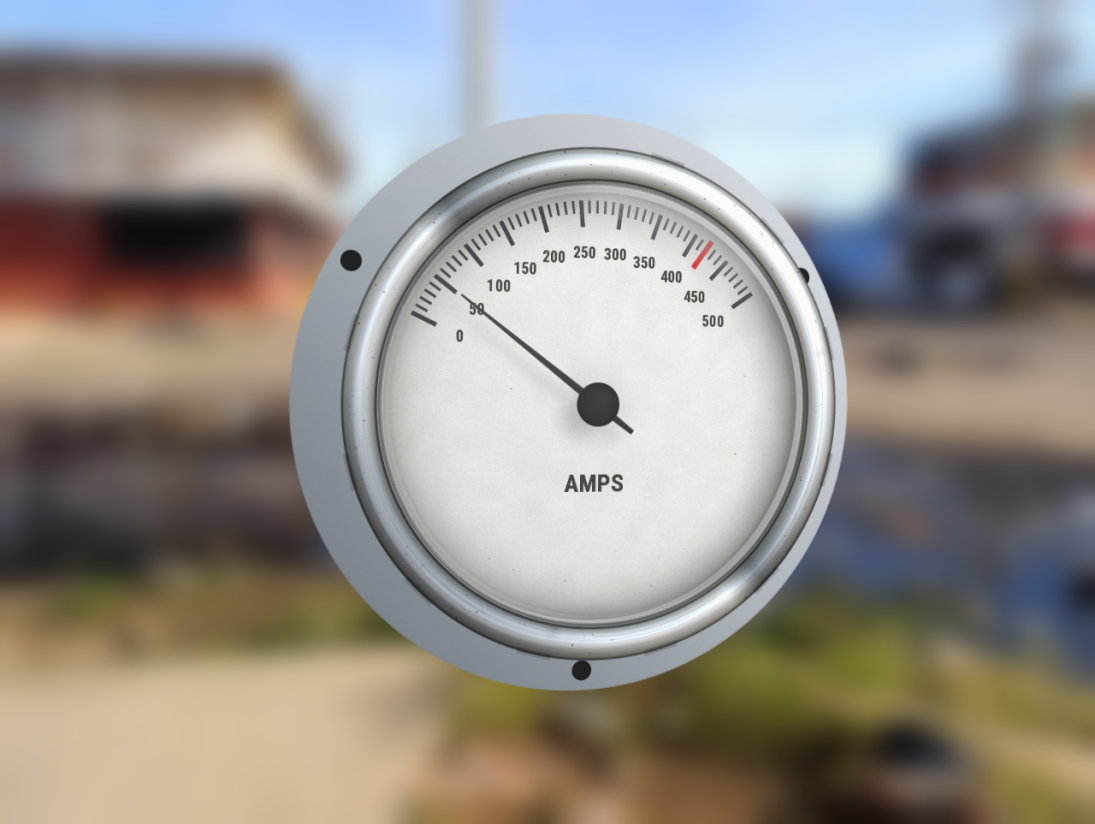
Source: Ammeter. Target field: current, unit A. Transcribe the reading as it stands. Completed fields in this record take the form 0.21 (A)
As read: 50 (A)
